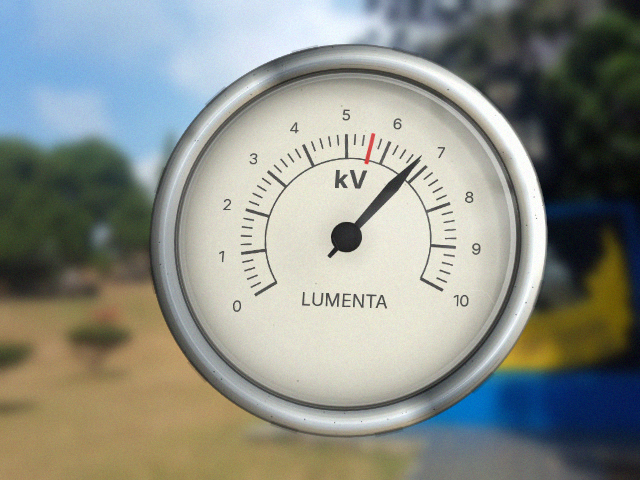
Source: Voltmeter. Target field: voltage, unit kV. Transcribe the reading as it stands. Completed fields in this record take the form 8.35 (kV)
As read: 6.8 (kV)
